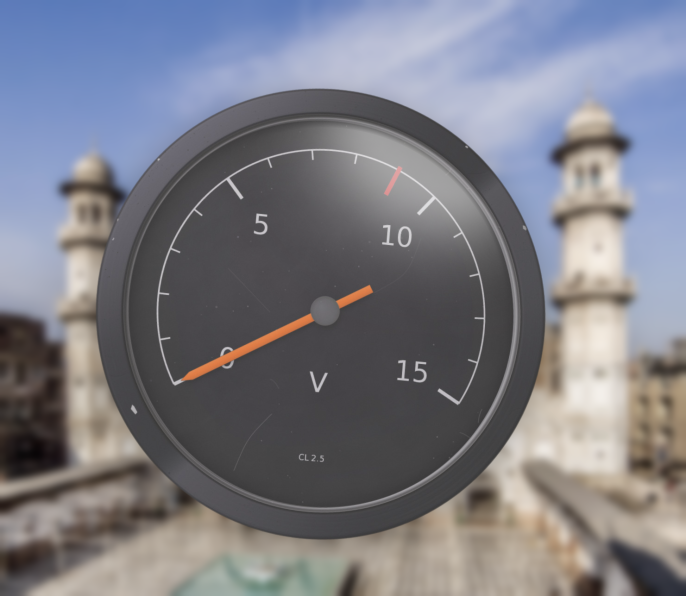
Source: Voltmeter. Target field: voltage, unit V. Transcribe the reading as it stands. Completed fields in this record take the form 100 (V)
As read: 0 (V)
